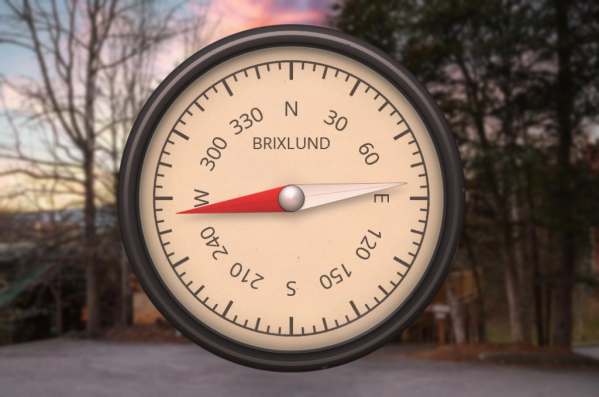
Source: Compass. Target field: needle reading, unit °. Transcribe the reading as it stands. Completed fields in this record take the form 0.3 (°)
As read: 262.5 (°)
